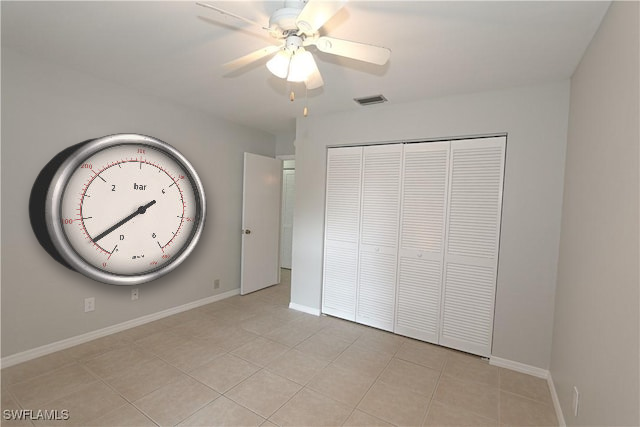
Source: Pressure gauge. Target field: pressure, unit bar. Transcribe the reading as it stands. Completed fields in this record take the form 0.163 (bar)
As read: 0.5 (bar)
